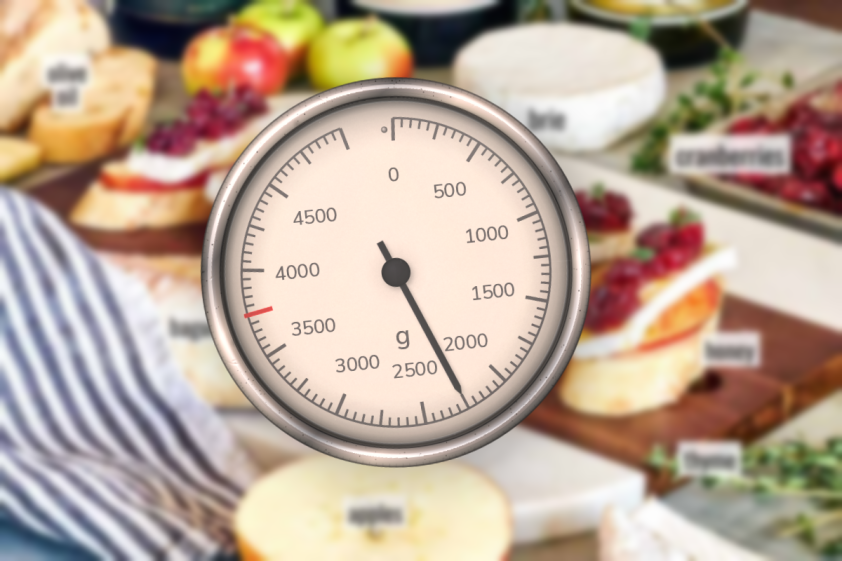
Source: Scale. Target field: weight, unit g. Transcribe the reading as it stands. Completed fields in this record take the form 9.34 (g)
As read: 2250 (g)
